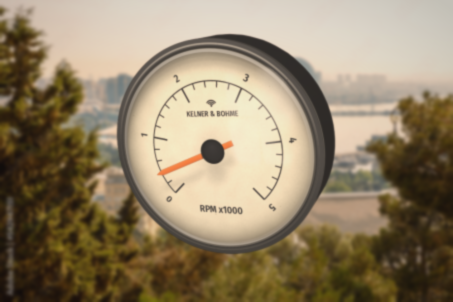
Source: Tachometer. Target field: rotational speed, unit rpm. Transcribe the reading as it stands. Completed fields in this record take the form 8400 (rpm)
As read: 400 (rpm)
